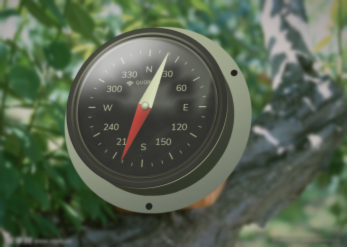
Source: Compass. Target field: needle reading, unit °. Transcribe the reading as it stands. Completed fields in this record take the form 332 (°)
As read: 200 (°)
